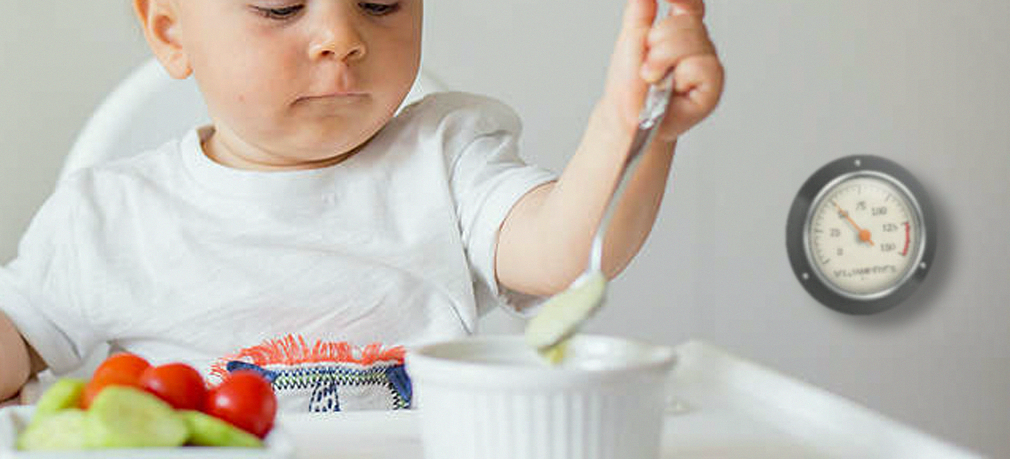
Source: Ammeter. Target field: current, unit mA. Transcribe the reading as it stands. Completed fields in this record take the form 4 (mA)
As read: 50 (mA)
